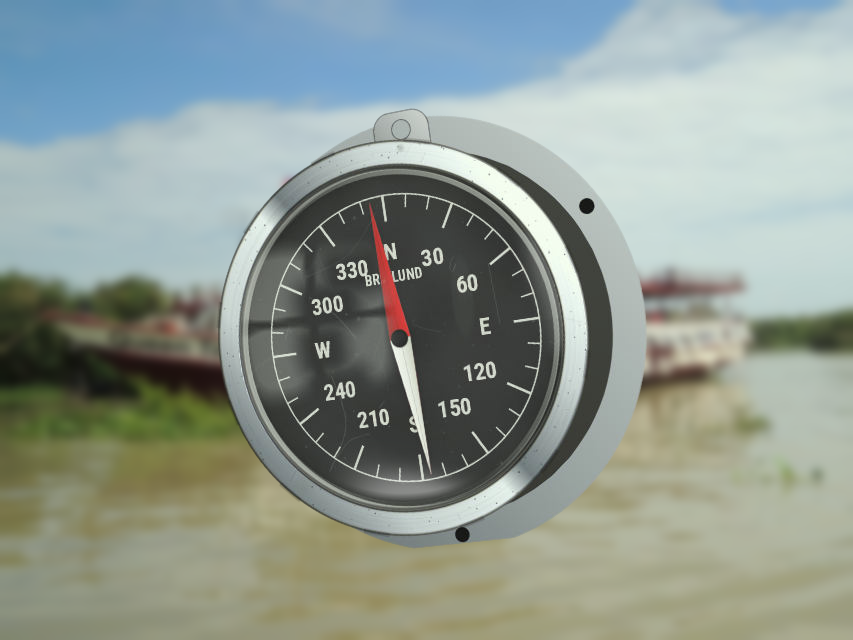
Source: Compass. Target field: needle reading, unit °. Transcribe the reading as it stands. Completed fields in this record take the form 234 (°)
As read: 355 (°)
